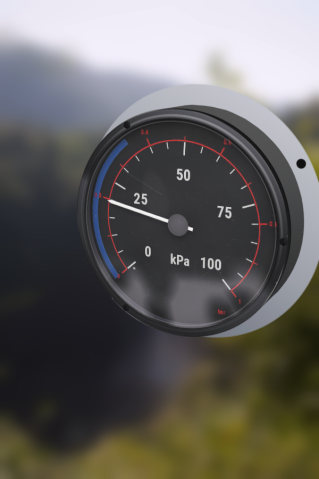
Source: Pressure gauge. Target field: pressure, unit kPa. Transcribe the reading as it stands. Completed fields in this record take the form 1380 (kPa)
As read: 20 (kPa)
